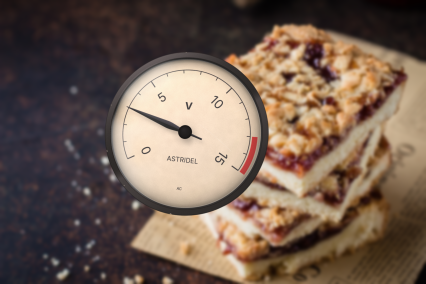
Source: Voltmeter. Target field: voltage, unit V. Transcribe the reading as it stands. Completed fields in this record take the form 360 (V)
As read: 3 (V)
